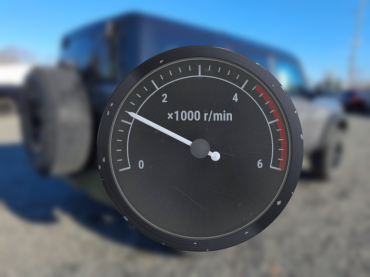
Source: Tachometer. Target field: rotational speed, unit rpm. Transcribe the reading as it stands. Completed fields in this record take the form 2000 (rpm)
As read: 1200 (rpm)
